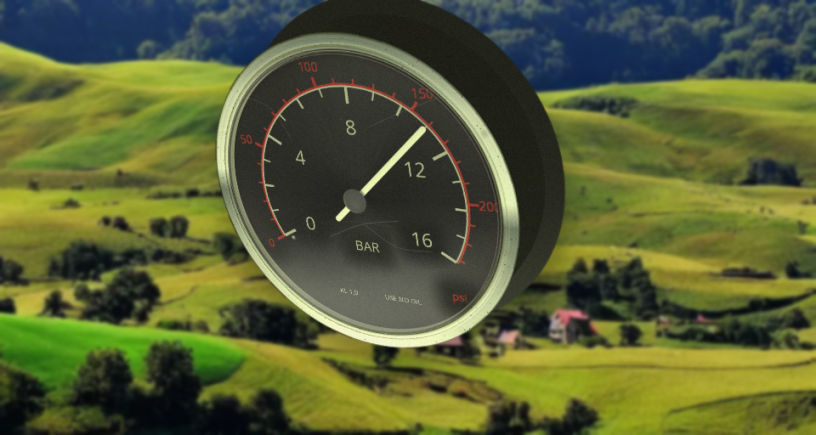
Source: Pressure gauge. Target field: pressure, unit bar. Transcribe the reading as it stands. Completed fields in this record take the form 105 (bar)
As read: 11 (bar)
